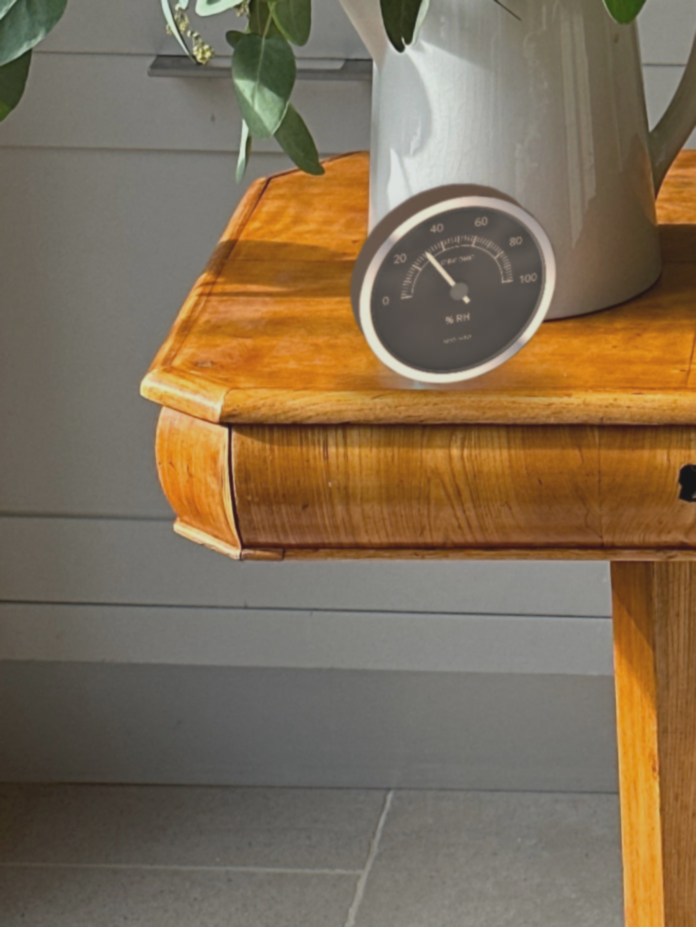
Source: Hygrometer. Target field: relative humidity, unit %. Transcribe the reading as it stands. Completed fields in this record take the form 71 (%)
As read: 30 (%)
